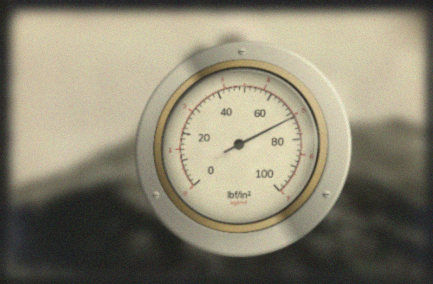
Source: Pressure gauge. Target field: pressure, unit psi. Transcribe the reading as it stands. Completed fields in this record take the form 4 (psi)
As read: 72 (psi)
